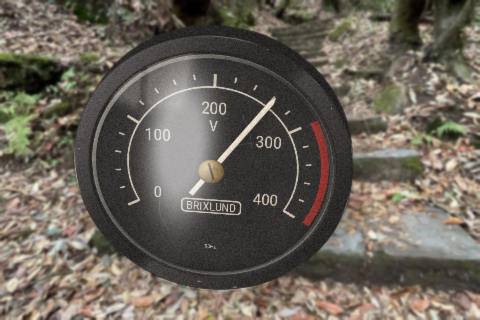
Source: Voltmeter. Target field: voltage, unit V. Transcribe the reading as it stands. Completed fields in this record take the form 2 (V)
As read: 260 (V)
